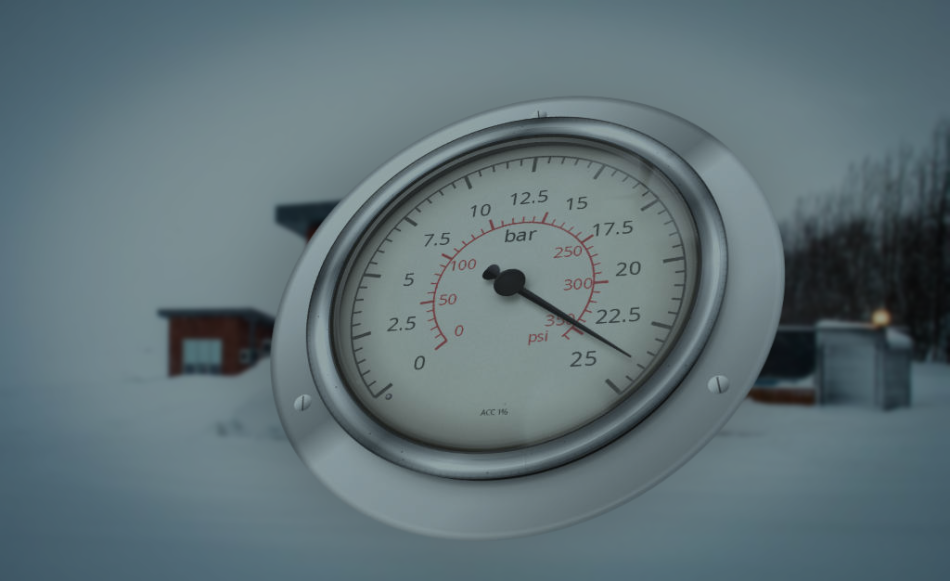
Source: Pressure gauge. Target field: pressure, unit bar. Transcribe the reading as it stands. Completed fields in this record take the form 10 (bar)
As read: 24 (bar)
